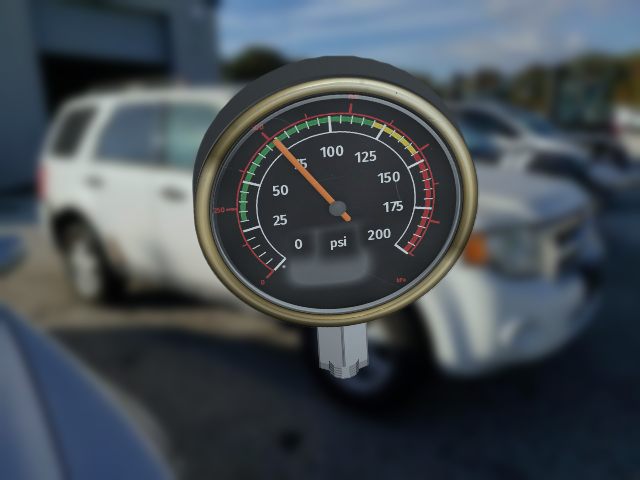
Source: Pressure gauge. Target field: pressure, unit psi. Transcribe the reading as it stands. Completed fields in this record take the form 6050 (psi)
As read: 75 (psi)
